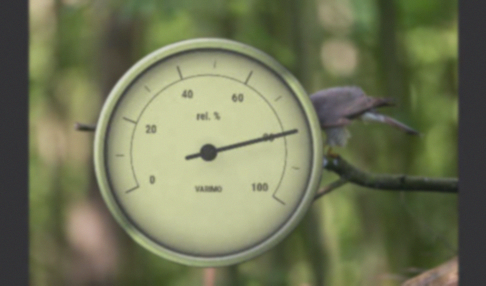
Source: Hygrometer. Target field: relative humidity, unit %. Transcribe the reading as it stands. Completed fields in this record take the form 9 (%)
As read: 80 (%)
